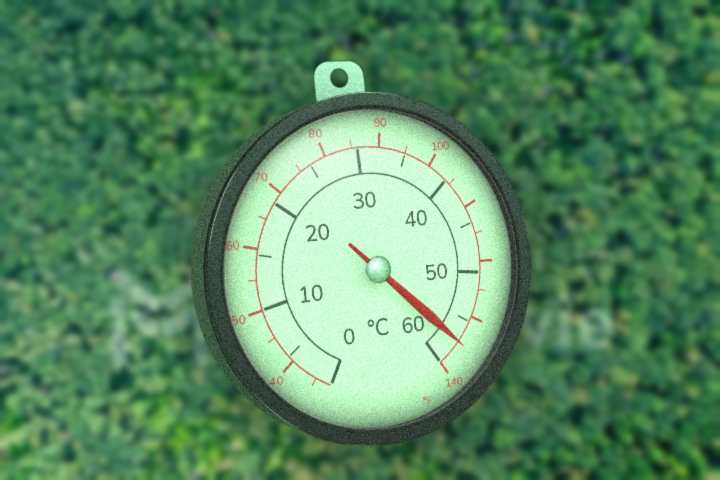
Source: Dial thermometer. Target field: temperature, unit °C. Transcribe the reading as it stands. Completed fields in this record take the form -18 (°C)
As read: 57.5 (°C)
